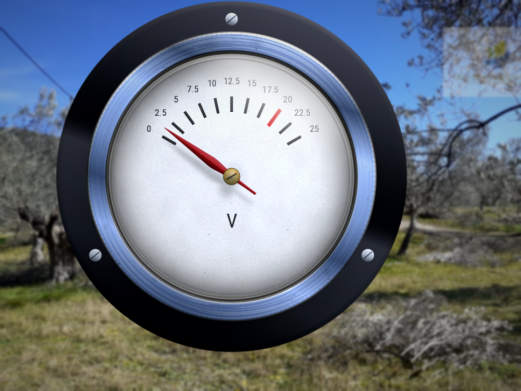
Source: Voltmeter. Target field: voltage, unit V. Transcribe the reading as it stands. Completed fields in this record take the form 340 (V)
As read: 1.25 (V)
